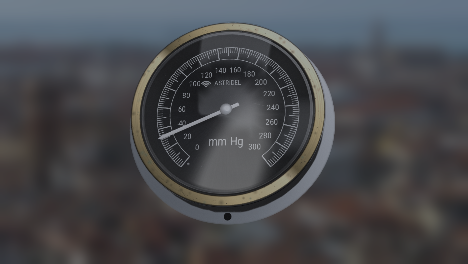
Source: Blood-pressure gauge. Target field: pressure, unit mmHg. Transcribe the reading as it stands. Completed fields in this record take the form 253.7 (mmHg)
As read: 30 (mmHg)
